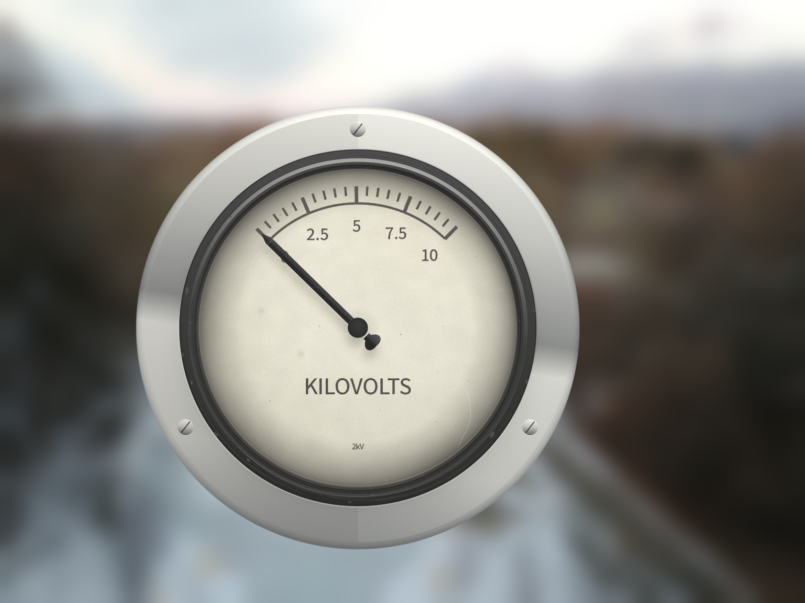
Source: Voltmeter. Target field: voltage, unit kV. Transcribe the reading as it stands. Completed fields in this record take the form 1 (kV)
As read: 0 (kV)
